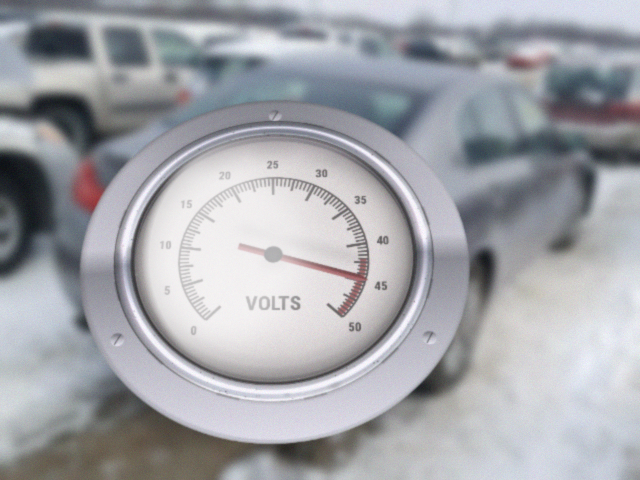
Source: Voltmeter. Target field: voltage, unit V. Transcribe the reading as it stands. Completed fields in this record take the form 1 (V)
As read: 45 (V)
